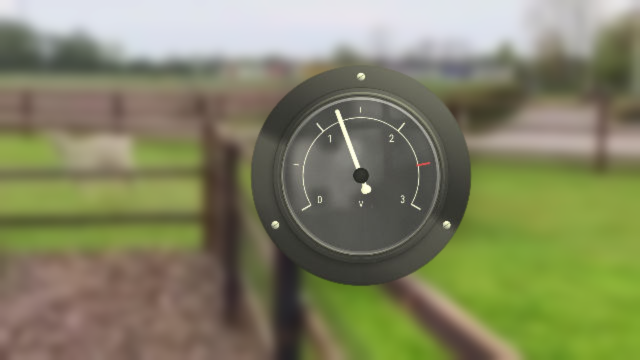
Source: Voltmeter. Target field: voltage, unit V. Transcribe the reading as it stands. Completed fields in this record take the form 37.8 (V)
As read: 1.25 (V)
